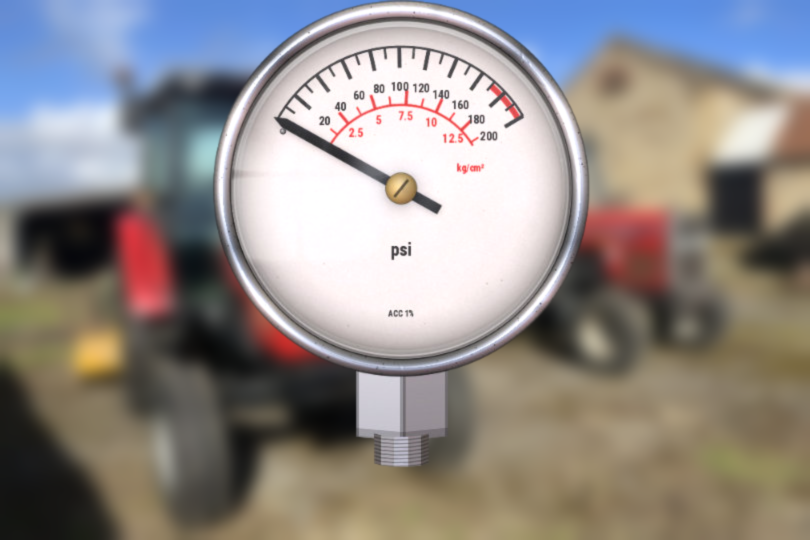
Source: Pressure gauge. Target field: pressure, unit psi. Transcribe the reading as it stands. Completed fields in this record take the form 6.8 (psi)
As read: 0 (psi)
